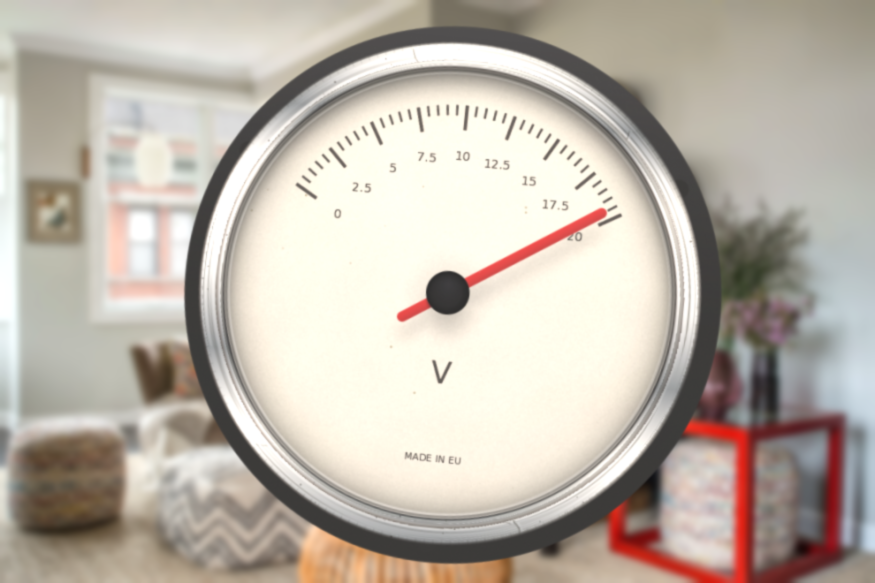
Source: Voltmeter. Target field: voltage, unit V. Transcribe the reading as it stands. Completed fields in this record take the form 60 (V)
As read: 19.5 (V)
